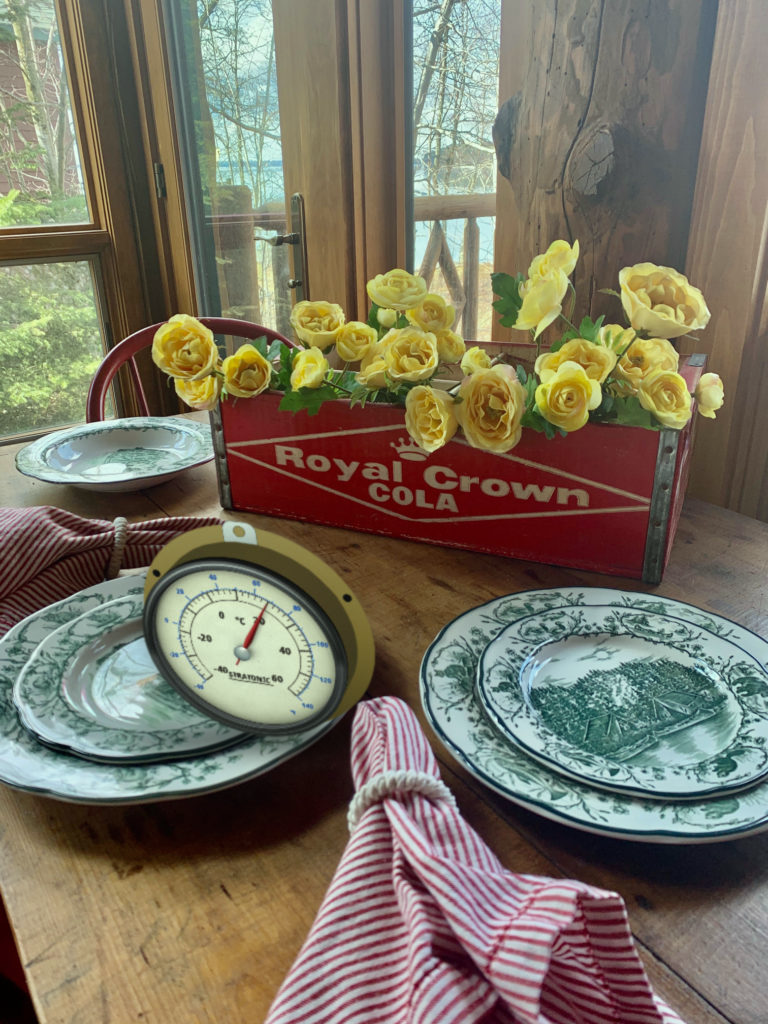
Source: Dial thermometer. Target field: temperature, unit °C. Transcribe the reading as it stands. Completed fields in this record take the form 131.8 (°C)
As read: 20 (°C)
